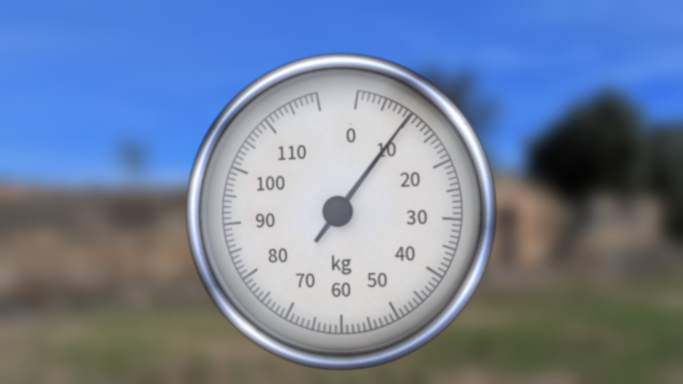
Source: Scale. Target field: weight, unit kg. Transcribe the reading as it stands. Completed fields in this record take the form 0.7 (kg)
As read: 10 (kg)
